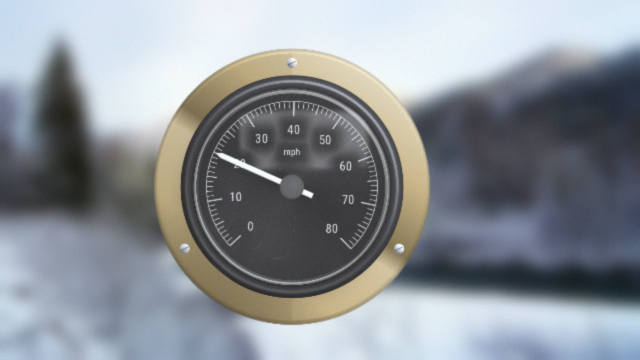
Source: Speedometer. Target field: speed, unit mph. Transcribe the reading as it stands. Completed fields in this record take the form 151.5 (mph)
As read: 20 (mph)
